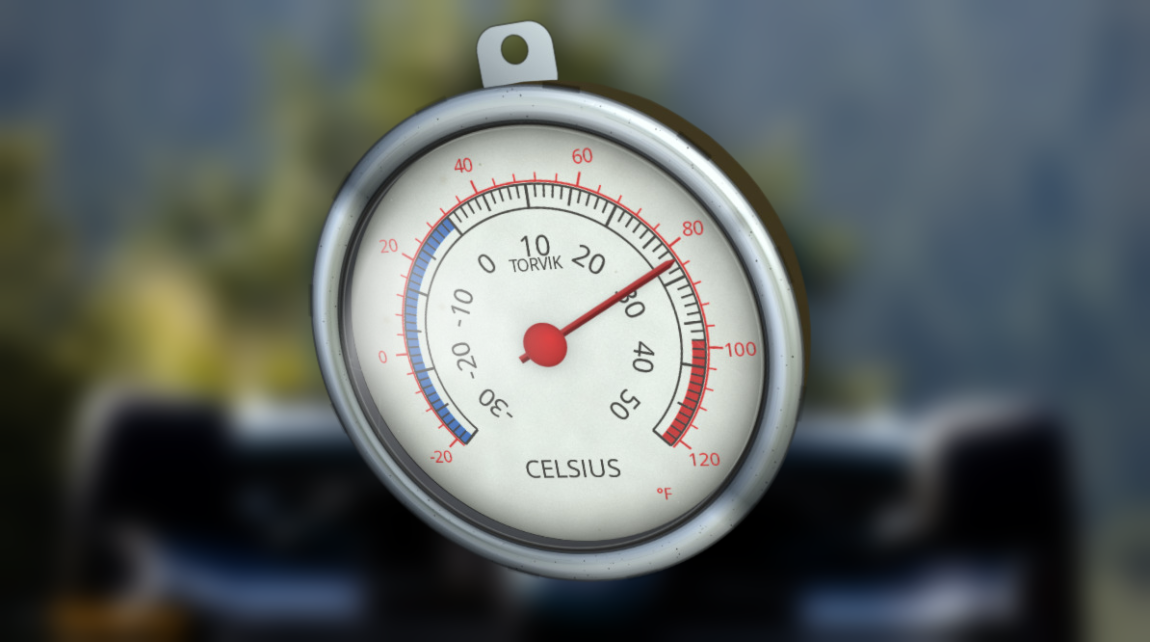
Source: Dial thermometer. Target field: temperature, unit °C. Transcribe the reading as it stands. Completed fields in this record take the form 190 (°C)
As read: 28 (°C)
